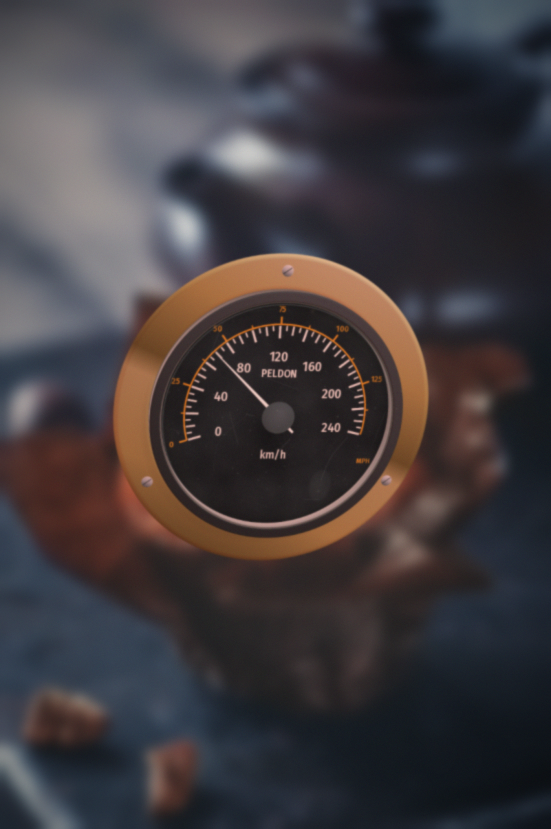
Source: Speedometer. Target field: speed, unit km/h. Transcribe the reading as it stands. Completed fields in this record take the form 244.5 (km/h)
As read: 70 (km/h)
